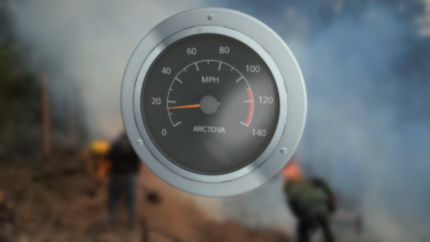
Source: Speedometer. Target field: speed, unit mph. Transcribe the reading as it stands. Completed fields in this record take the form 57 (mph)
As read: 15 (mph)
